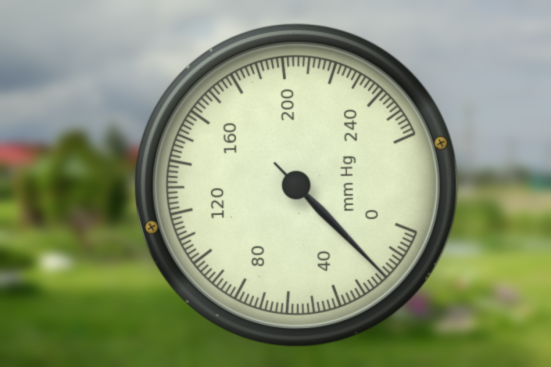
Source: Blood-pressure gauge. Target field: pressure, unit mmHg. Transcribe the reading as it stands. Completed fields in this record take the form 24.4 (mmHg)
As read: 20 (mmHg)
